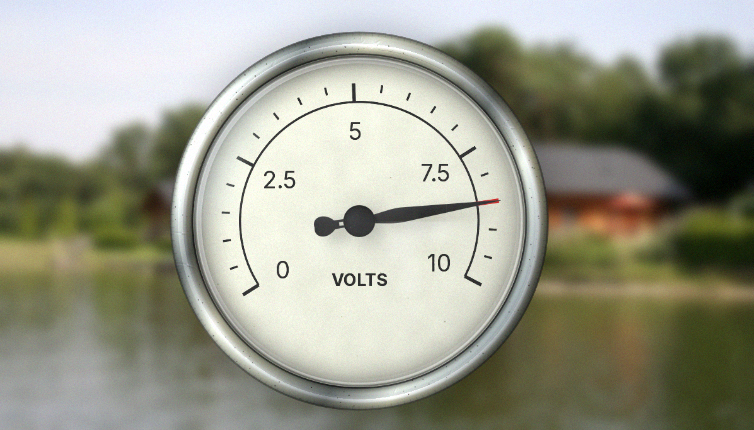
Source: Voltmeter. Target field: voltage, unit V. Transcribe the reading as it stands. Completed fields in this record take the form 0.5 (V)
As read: 8.5 (V)
